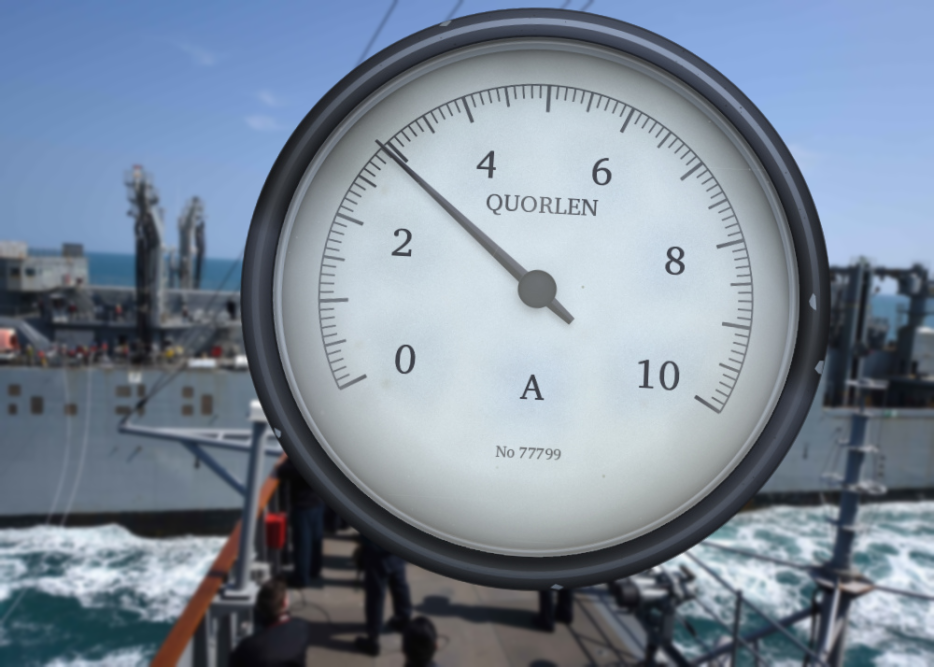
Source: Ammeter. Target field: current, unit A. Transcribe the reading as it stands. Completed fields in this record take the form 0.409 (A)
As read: 2.9 (A)
